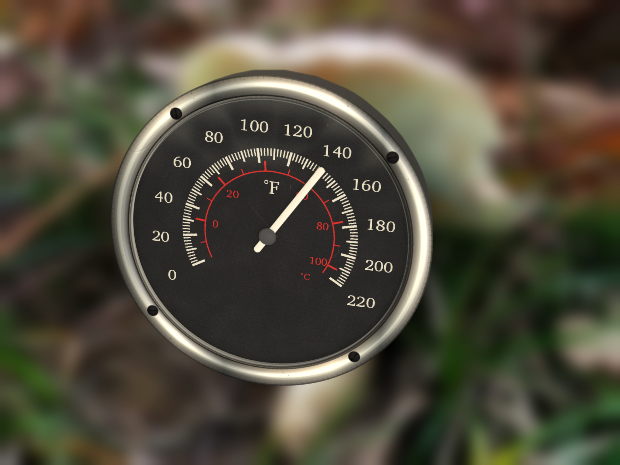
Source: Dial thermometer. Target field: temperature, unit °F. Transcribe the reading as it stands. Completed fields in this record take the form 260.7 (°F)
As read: 140 (°F)
